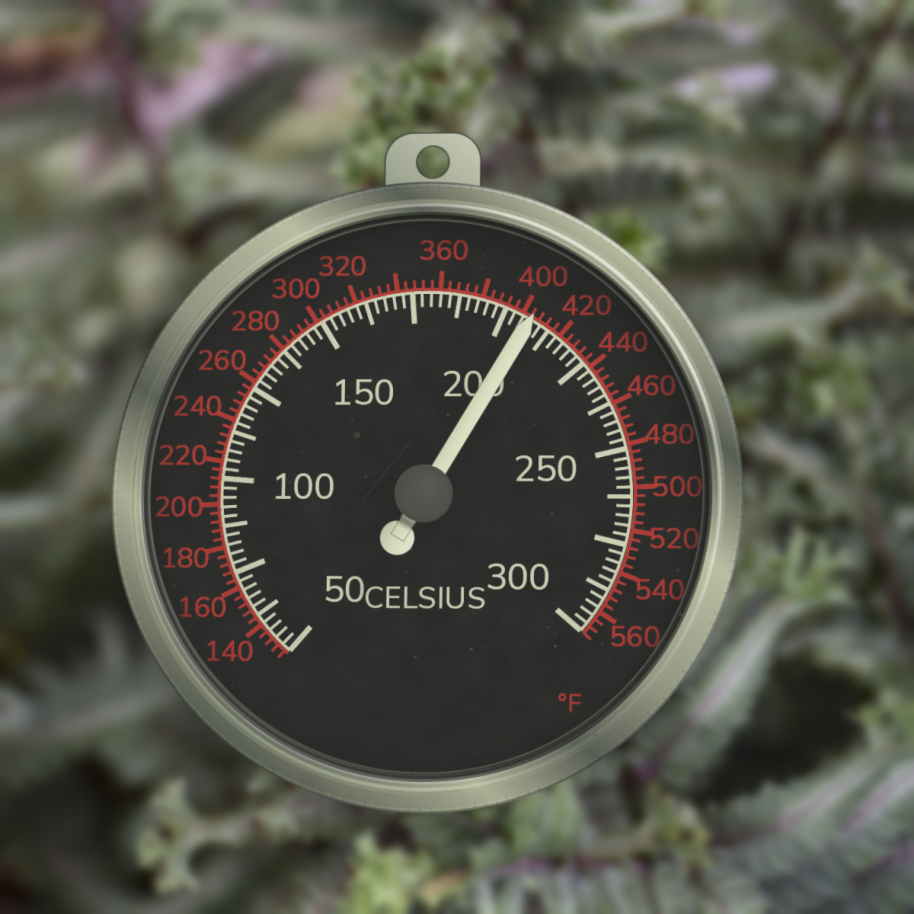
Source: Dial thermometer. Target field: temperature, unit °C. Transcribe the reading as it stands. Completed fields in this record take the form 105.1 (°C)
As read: 207.5 (°C)
